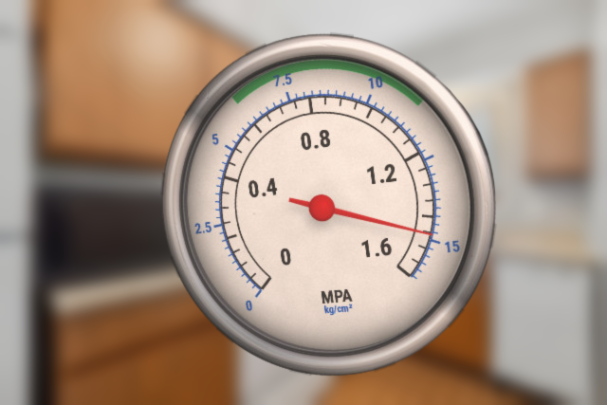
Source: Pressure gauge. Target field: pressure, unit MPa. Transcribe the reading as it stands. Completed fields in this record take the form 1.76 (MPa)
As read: 1.45 (MPa)
